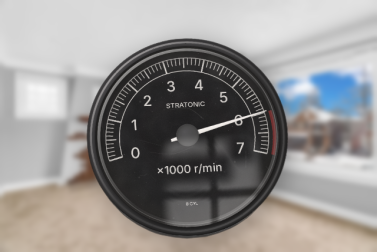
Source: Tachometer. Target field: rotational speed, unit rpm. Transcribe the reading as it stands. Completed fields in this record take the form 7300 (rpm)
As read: 6000 (rpm)
